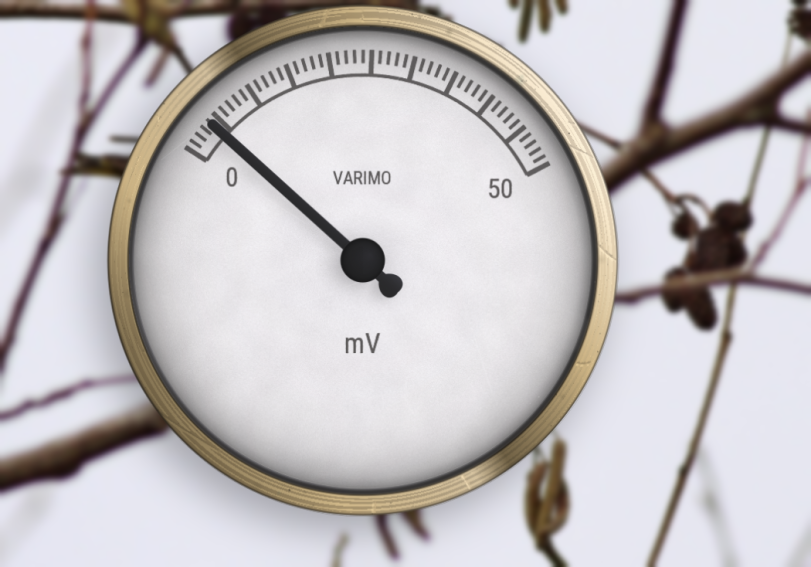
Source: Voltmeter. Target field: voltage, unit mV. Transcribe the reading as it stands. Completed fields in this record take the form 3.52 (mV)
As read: 4 (mV)
